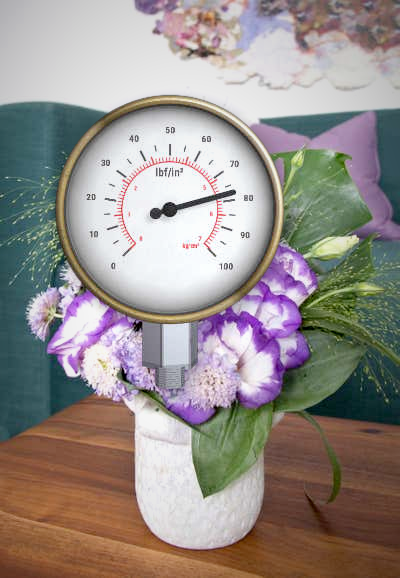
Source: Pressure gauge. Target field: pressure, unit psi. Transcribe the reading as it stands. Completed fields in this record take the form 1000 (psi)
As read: 77.5 (psi)
